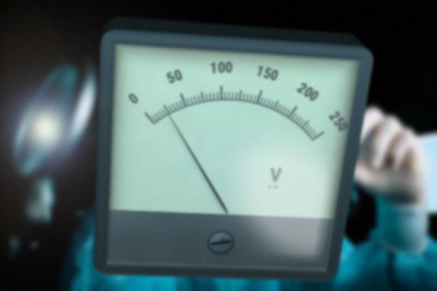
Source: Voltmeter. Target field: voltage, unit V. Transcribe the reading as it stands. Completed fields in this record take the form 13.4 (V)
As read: 25 (V)
